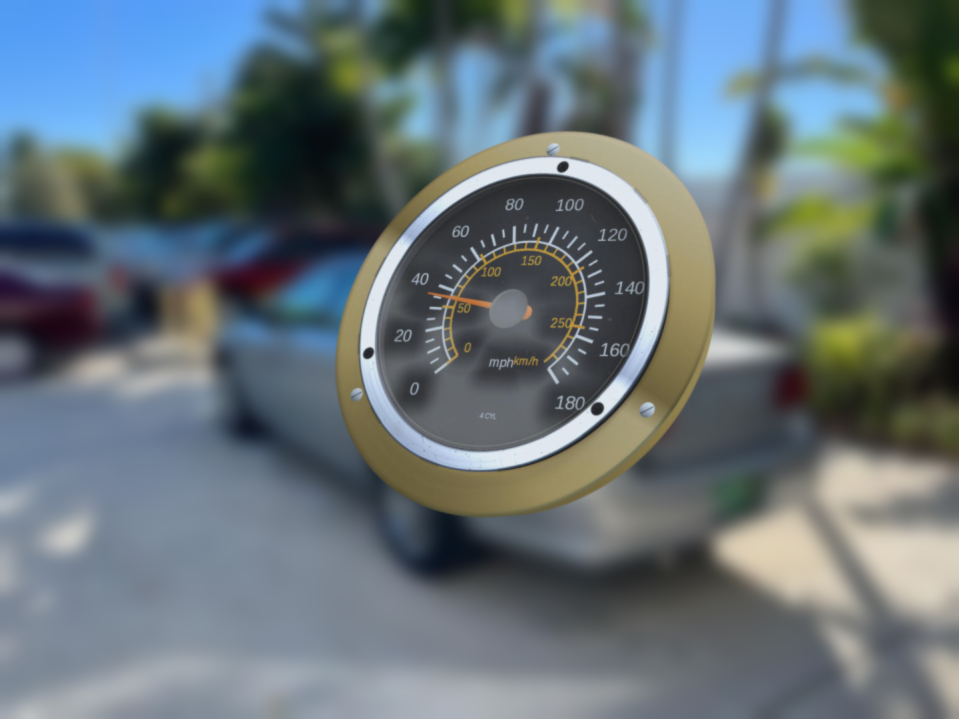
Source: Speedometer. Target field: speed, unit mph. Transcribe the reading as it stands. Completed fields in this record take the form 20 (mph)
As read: 35 (mph)
